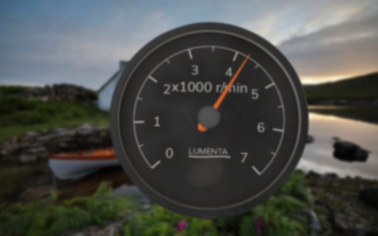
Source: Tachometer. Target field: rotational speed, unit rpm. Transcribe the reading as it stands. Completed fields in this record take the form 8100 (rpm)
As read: 4250 (rpm)
